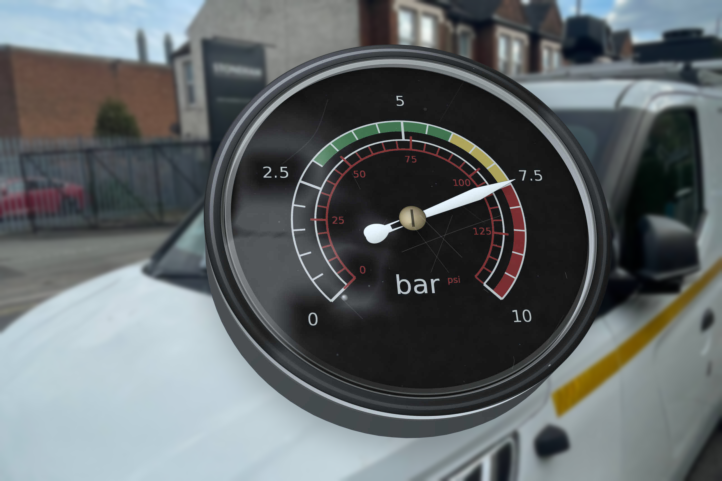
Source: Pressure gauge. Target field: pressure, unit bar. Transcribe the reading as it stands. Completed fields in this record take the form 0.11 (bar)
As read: 7.5 (bar)
